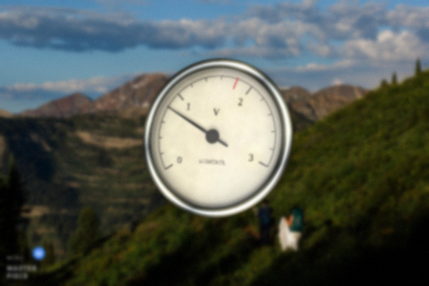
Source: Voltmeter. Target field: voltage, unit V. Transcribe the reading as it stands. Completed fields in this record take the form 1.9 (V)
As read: 0.8 (V)
